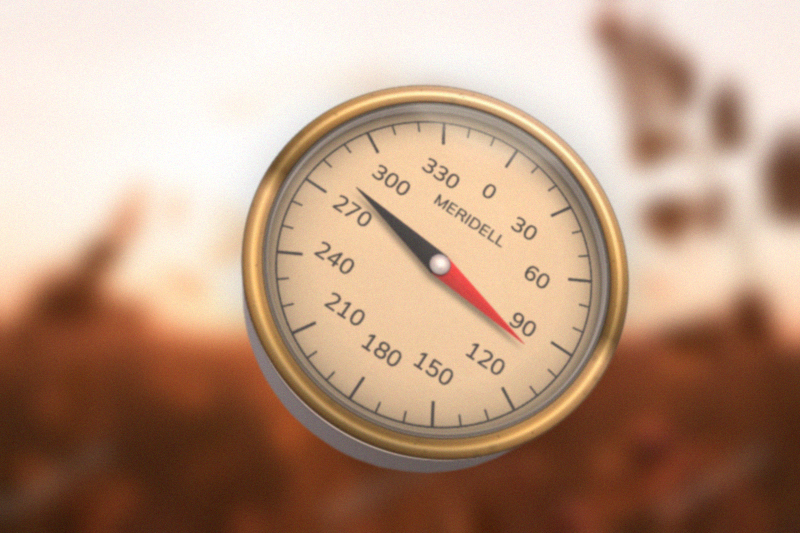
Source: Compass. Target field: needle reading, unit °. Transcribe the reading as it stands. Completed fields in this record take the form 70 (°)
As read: 100 (°)
